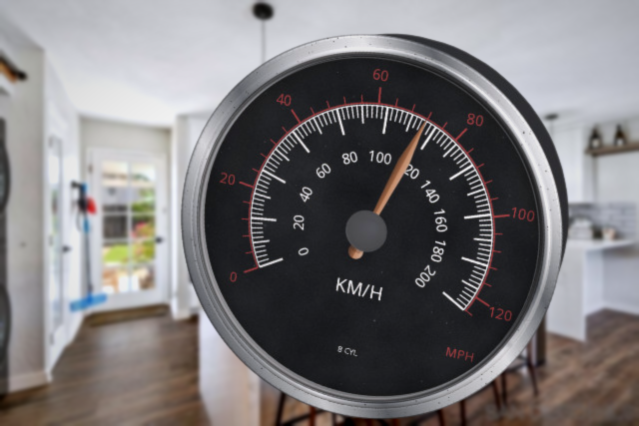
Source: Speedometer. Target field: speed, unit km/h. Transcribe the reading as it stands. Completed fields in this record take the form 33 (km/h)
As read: 116 (km/h)
